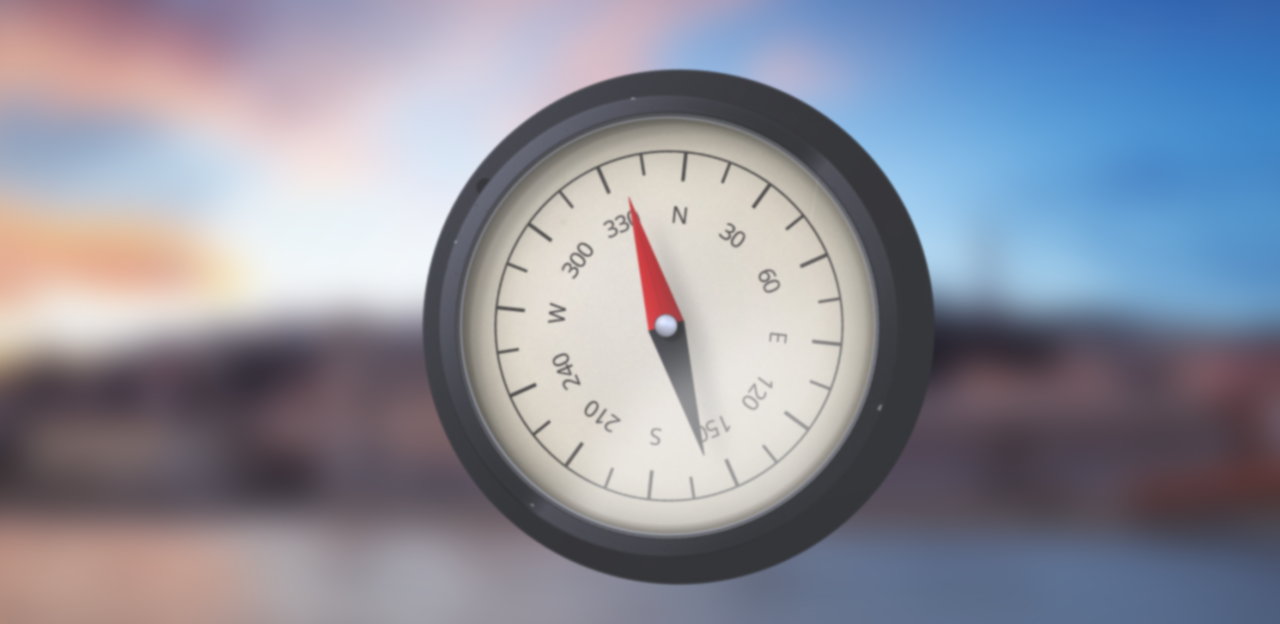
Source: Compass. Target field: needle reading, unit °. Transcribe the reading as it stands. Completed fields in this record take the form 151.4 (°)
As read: 337.5 (°)
